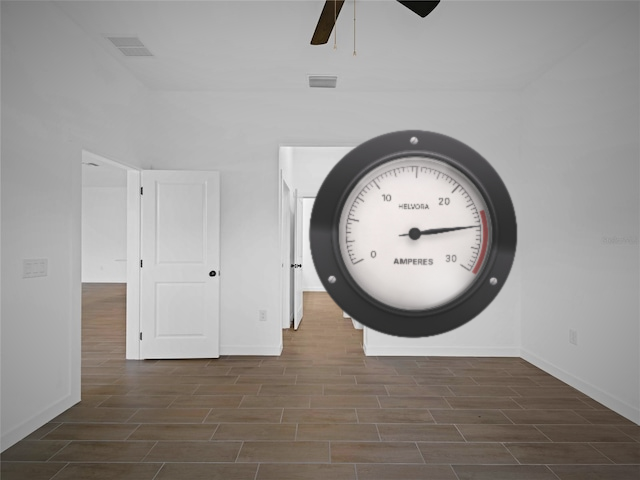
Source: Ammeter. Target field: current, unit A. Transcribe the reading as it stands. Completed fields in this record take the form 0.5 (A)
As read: 25 (A)
